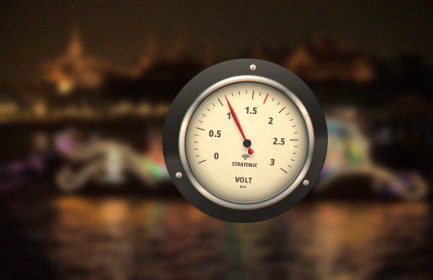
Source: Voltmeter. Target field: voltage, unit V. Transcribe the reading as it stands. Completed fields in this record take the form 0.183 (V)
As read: 1.1 (V)
